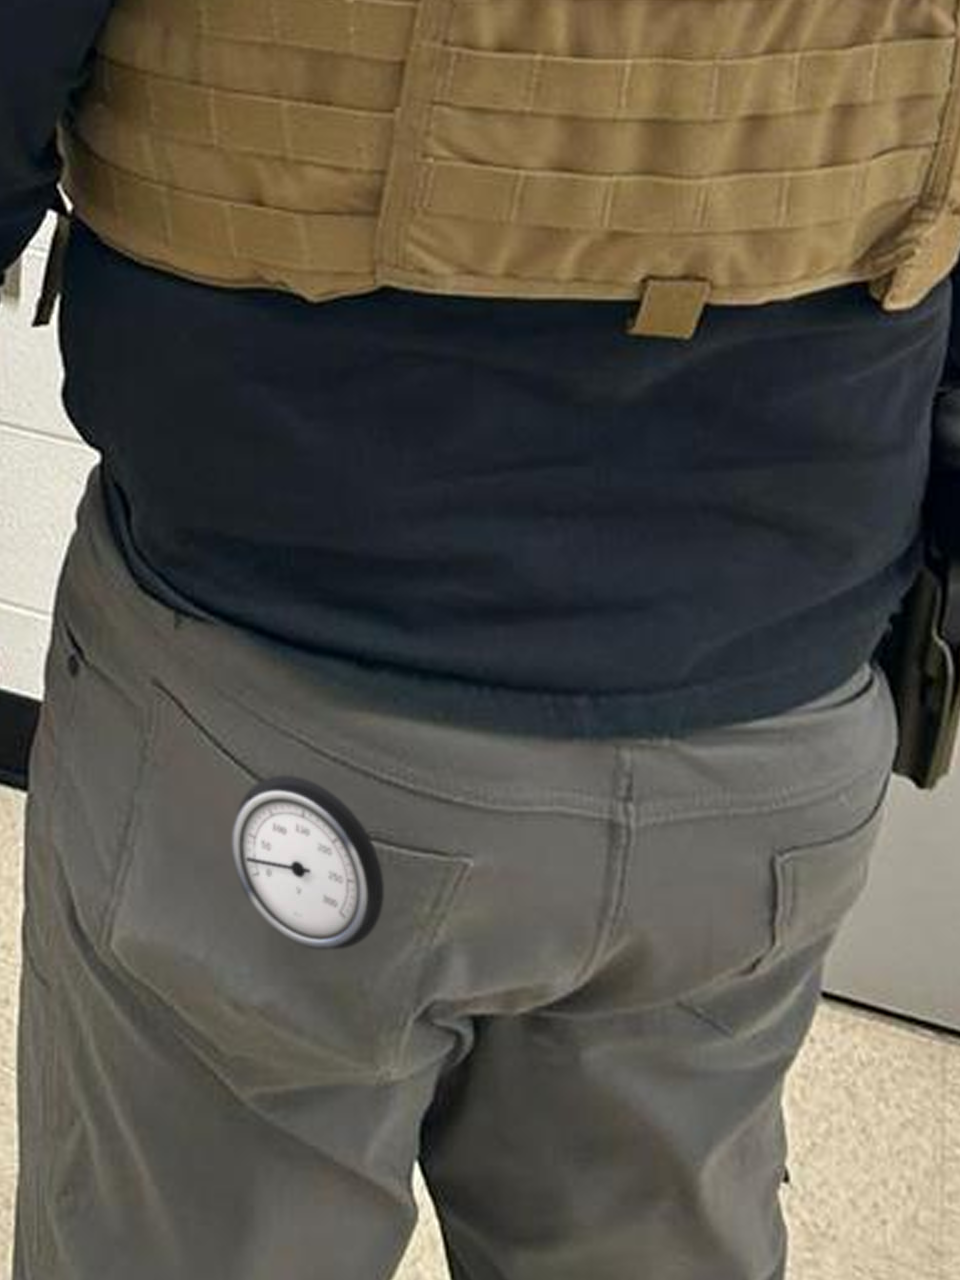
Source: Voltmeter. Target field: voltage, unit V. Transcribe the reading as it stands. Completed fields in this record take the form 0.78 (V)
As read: 20 (V)
